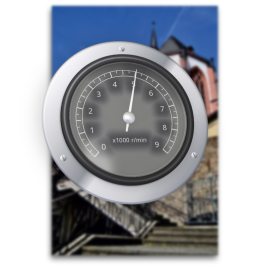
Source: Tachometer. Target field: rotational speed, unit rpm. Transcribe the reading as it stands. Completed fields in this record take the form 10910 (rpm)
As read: 5000 (rpm)
